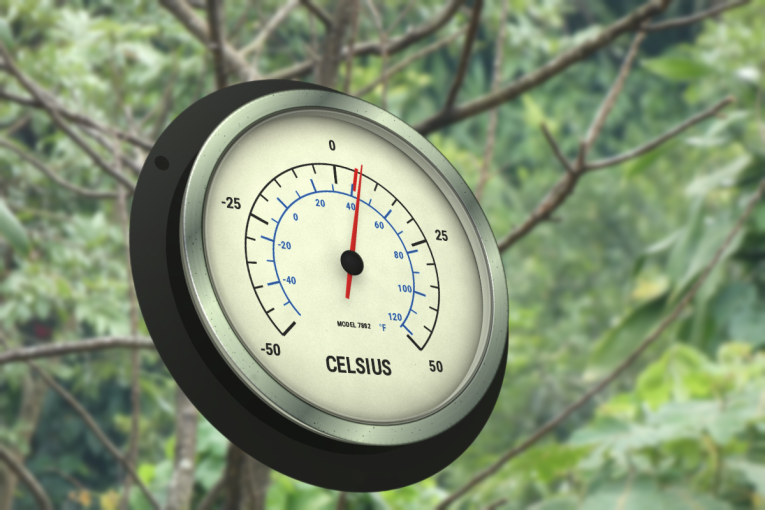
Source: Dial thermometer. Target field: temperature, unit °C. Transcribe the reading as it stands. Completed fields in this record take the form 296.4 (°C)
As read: 5 (°C)
